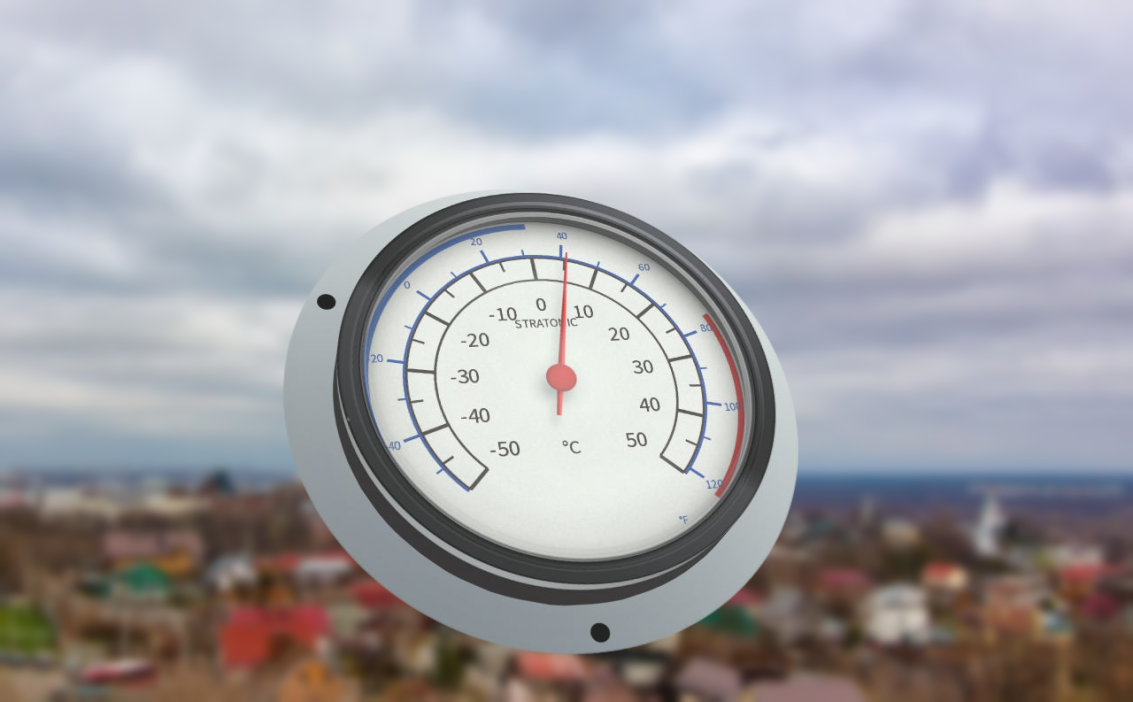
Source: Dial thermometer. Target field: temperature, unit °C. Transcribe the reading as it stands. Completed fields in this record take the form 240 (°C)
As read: 5 (°C)
